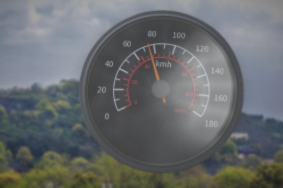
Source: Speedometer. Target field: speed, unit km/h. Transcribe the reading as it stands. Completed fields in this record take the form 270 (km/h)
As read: 75 (km/h)
